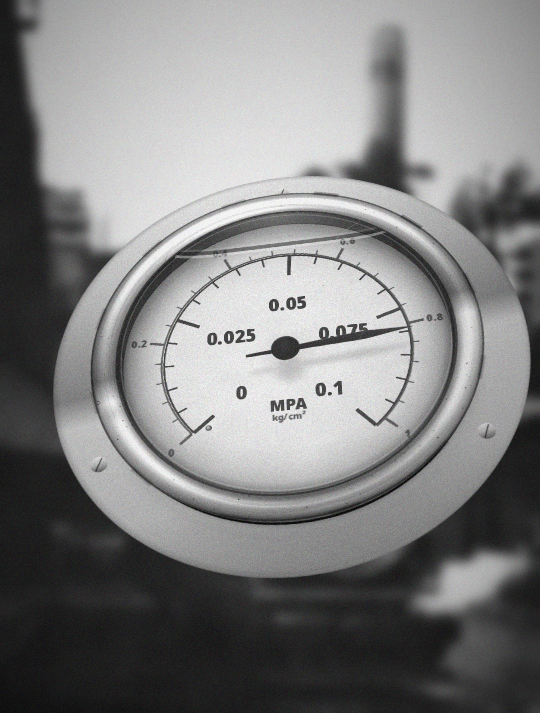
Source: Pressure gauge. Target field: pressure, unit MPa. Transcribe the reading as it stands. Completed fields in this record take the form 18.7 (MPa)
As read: 0.08 (MPa)
